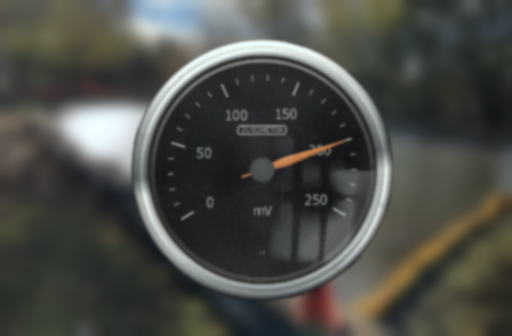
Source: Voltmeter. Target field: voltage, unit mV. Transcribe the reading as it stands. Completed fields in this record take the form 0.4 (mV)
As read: 200 (mV)
